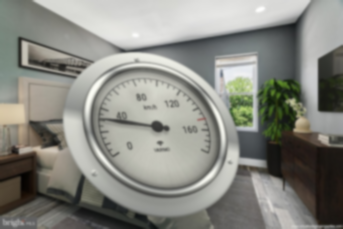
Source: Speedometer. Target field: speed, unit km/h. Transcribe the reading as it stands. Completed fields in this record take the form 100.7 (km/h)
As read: 30 (km/h)
